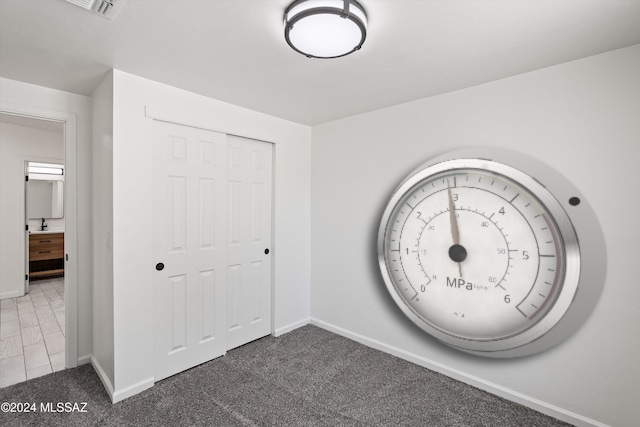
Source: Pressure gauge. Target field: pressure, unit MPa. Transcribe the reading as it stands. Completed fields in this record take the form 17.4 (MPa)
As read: 2.9 (MPa)
